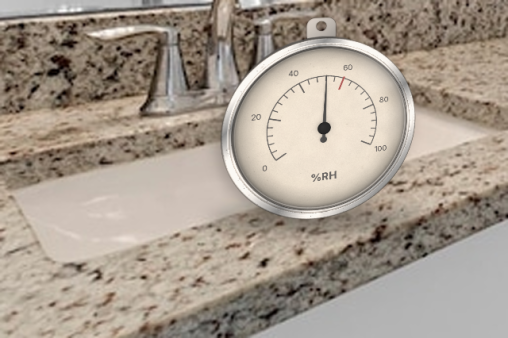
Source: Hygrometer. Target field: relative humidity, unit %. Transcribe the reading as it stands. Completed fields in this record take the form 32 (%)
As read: 52 (%)
